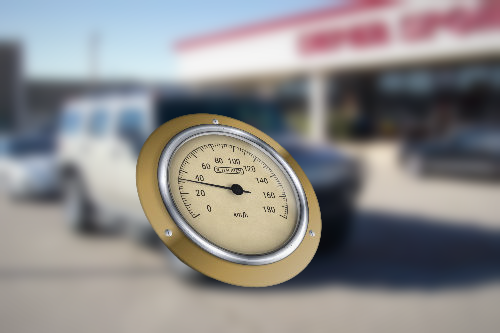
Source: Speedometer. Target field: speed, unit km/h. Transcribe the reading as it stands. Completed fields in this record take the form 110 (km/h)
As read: 30 (km/h)
